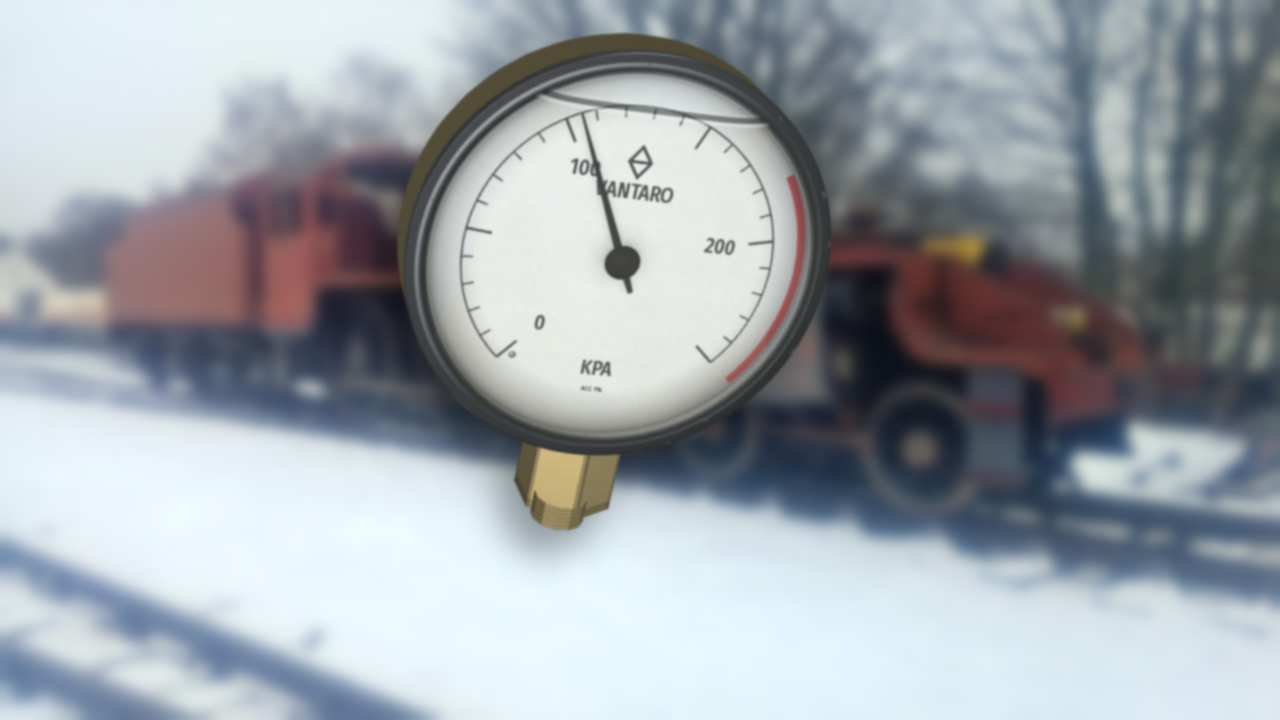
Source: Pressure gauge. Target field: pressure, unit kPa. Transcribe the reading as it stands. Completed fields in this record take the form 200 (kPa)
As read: 105 (kPa)
